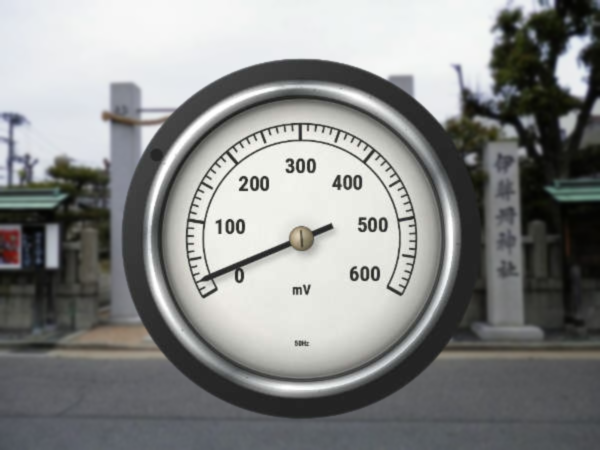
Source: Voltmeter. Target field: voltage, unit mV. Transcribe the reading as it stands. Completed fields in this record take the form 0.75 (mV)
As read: 20 (mV)
